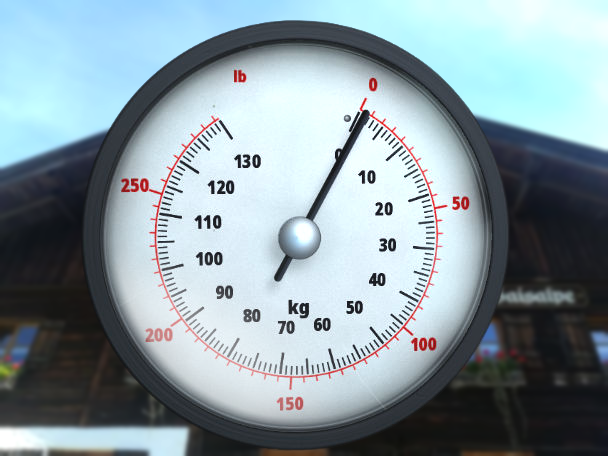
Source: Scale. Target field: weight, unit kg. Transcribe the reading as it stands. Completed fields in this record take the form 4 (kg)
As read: 1 (kg)
